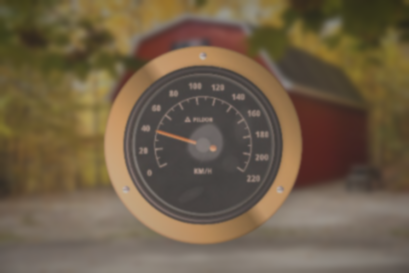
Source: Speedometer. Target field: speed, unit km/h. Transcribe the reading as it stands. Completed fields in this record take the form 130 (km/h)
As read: 40 (km/h)
